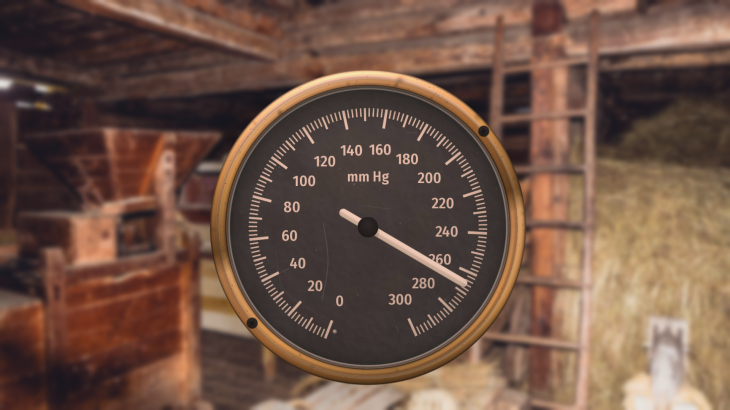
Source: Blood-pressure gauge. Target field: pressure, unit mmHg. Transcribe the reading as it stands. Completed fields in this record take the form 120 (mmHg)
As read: 266 (mmHg)
